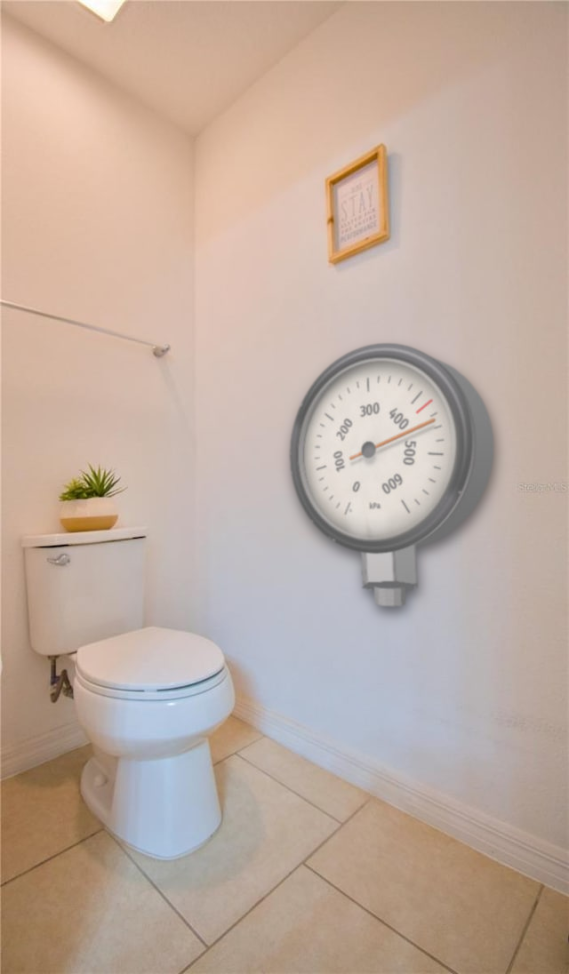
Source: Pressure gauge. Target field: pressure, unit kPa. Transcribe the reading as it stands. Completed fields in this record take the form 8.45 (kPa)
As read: 450 (kPa)
